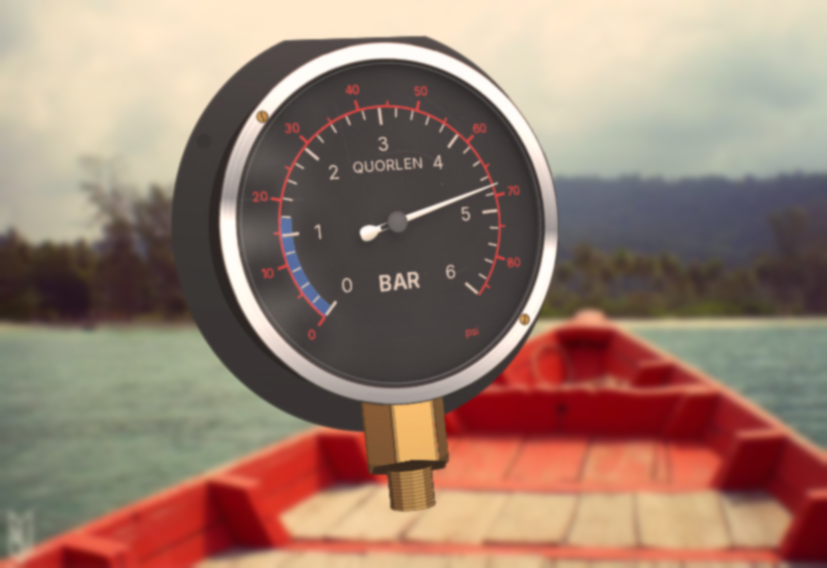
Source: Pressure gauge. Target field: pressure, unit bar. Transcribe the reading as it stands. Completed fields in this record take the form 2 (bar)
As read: 4.7 (bar)
